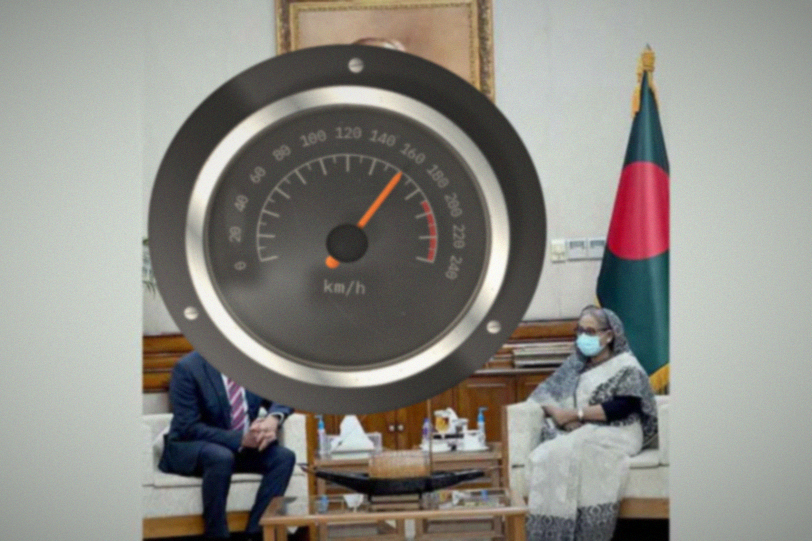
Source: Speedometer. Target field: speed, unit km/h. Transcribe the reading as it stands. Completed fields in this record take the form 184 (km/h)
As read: 160 (km/h)
